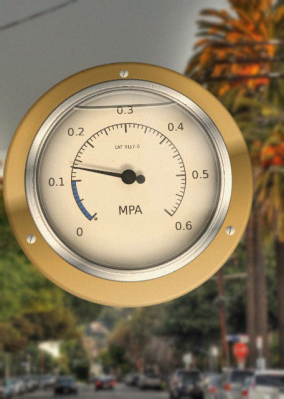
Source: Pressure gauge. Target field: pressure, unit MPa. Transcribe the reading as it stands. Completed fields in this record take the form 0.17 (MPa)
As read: 0.13 (MPa)
